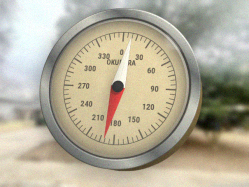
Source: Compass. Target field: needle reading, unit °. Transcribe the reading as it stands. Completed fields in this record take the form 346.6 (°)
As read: 190 (°)
